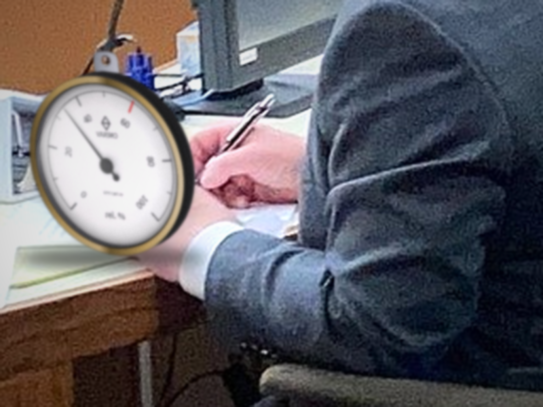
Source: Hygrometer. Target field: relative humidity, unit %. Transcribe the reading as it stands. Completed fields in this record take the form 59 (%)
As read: 35 (%)
